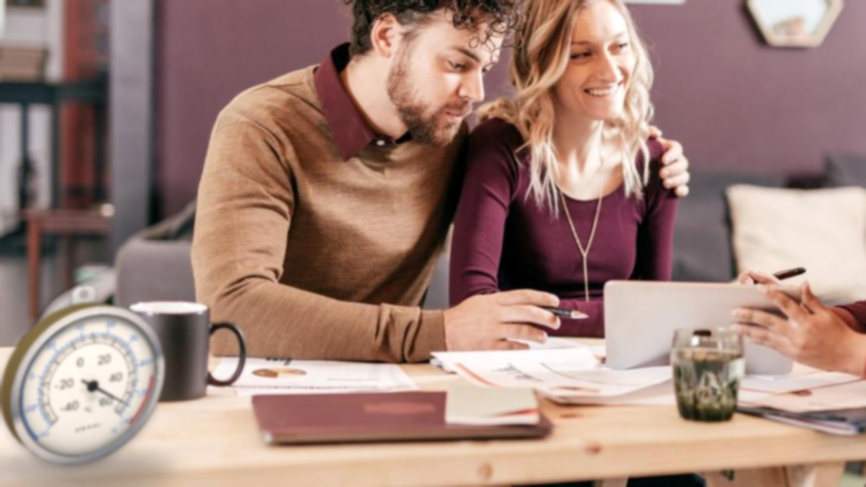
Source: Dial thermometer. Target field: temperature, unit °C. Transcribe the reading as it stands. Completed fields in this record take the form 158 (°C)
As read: 55 (°C)
